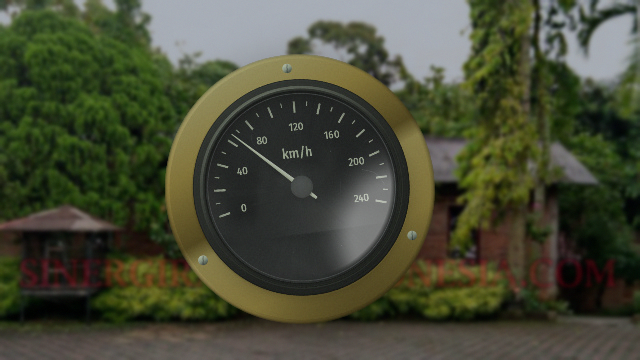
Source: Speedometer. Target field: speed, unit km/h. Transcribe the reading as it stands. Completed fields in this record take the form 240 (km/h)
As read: 65 (km/h)
